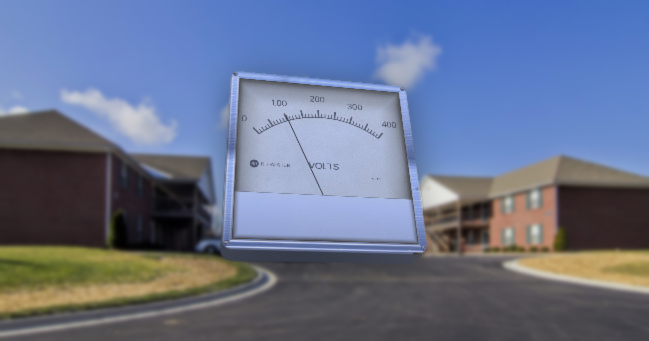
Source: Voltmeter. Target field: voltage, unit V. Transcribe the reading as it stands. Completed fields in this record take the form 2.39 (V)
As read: 100 (V)
